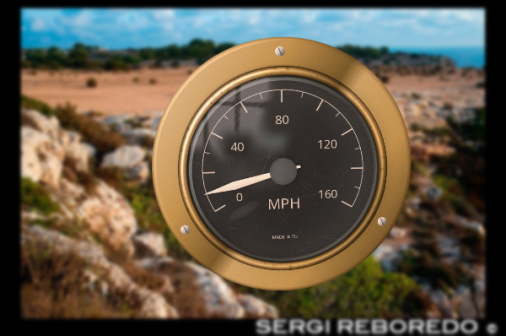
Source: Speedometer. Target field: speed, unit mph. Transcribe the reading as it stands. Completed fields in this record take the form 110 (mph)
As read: 10 (mph)
